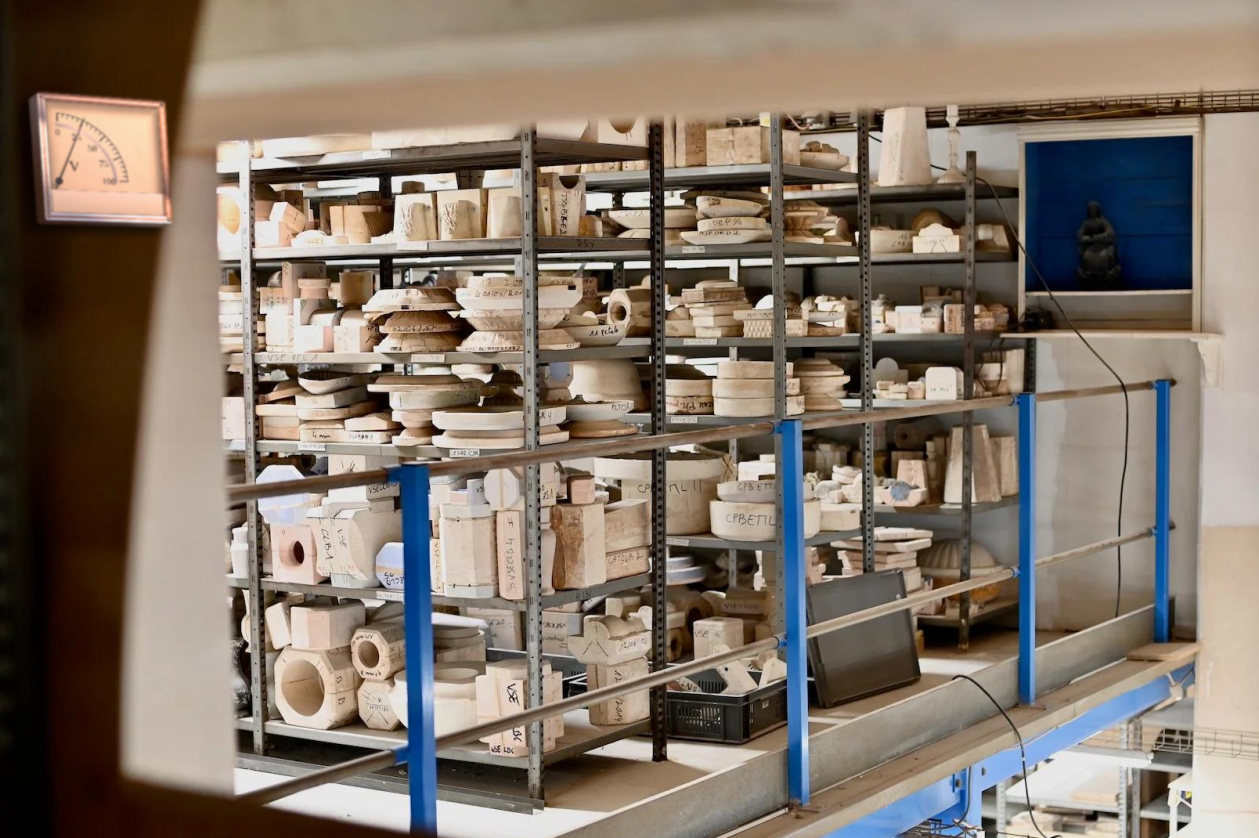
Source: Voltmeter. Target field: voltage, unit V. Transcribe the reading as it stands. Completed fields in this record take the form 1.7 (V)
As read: 25 (V)
